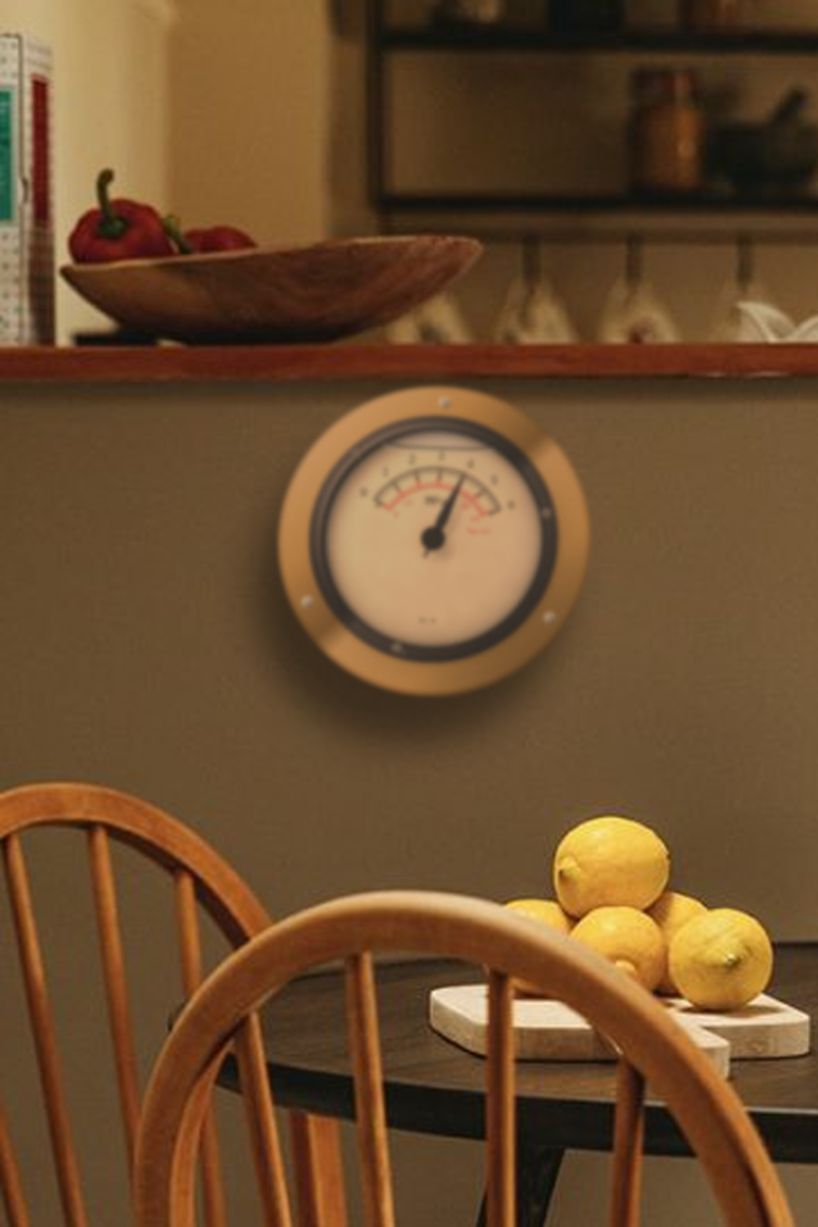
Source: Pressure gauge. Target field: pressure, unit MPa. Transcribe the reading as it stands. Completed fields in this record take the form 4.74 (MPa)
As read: 4 (MPa)
